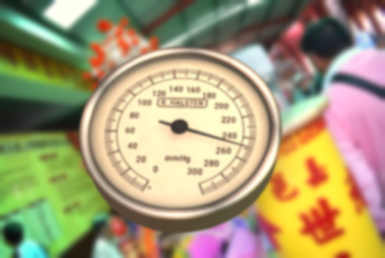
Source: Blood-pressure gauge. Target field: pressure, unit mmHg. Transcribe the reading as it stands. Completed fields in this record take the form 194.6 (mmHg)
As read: 250 (mmHg)
